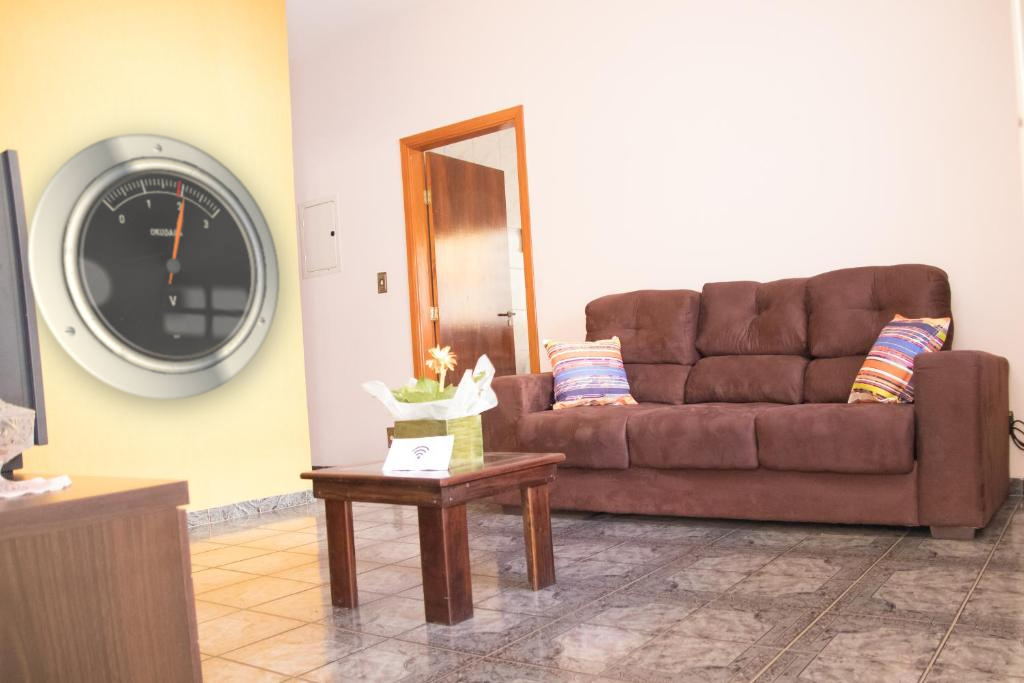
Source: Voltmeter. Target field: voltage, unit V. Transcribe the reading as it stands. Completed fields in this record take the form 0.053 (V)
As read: 2 (V)
